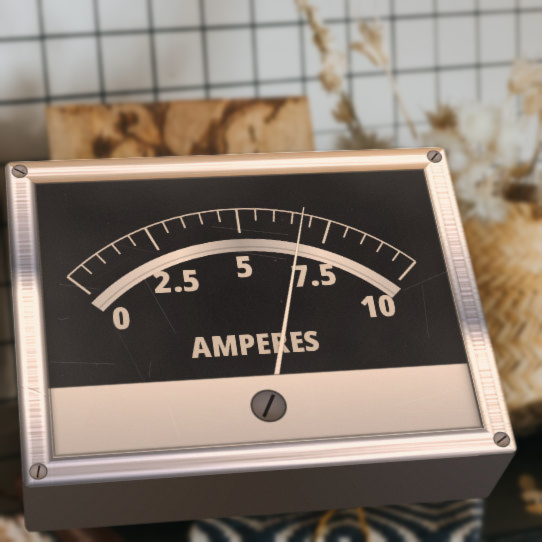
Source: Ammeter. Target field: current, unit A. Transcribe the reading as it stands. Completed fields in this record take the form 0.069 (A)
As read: 6.75 (A)
